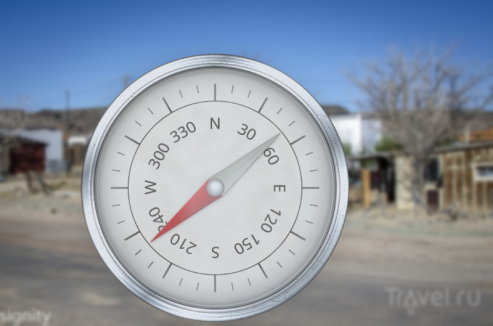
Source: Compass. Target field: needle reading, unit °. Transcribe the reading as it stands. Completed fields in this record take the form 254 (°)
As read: 230 (°)
